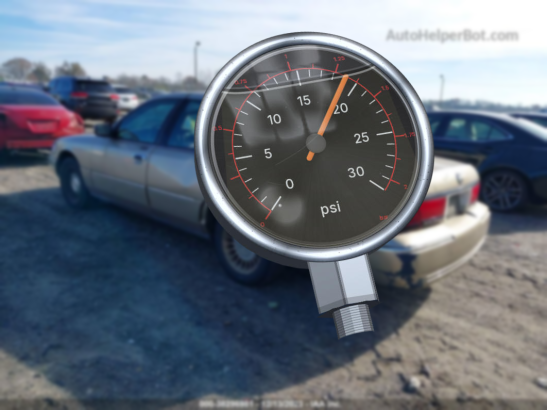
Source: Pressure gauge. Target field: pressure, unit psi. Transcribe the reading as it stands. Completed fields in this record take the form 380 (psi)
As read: 19 (psi)
